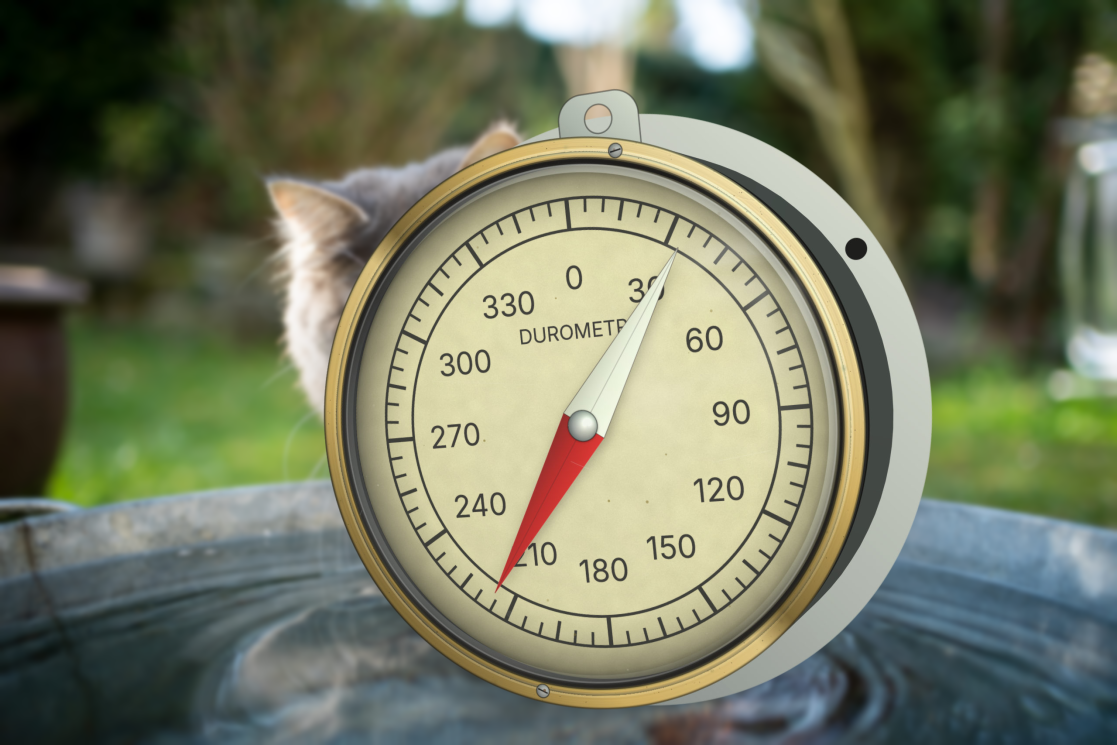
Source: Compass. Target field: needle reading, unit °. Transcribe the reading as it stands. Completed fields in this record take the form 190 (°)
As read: 215 (°)
